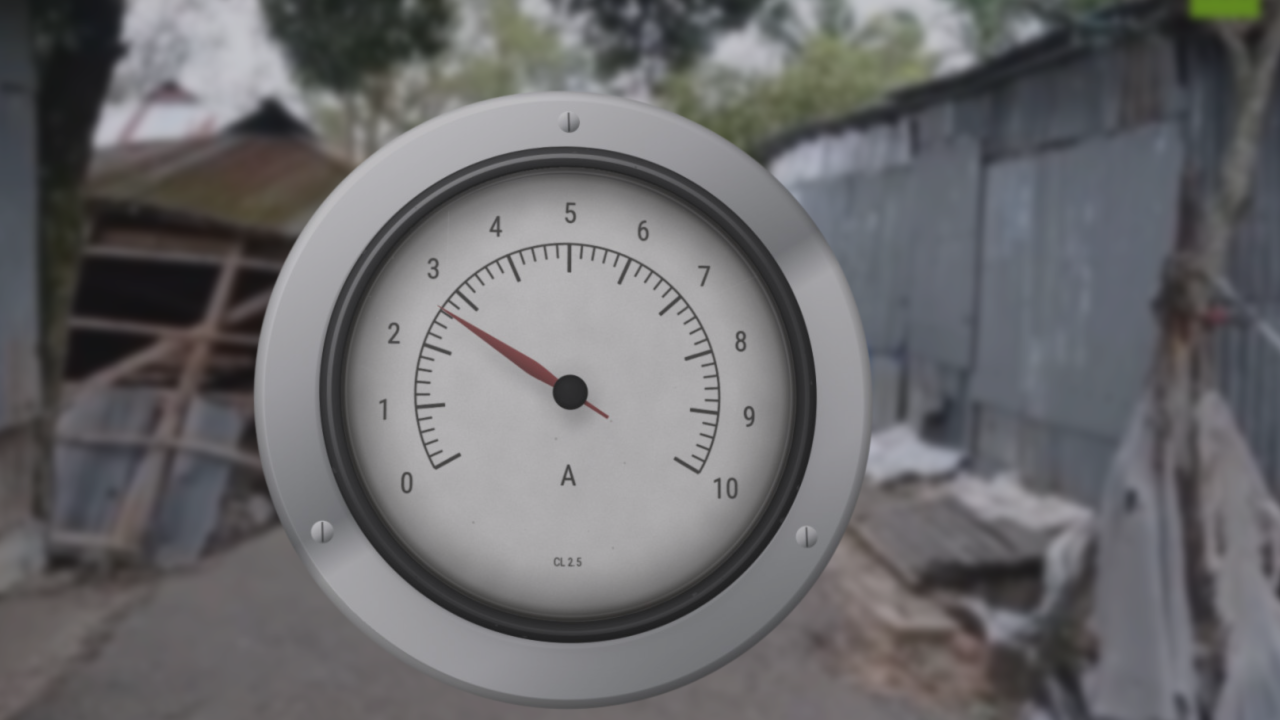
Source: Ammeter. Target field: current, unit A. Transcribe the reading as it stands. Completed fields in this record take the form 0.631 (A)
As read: 2.6 (A)
